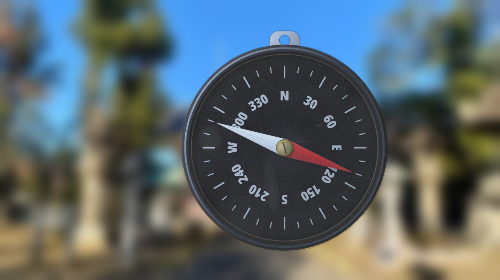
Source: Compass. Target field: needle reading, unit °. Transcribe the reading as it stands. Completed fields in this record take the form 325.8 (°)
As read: 110 (°)
